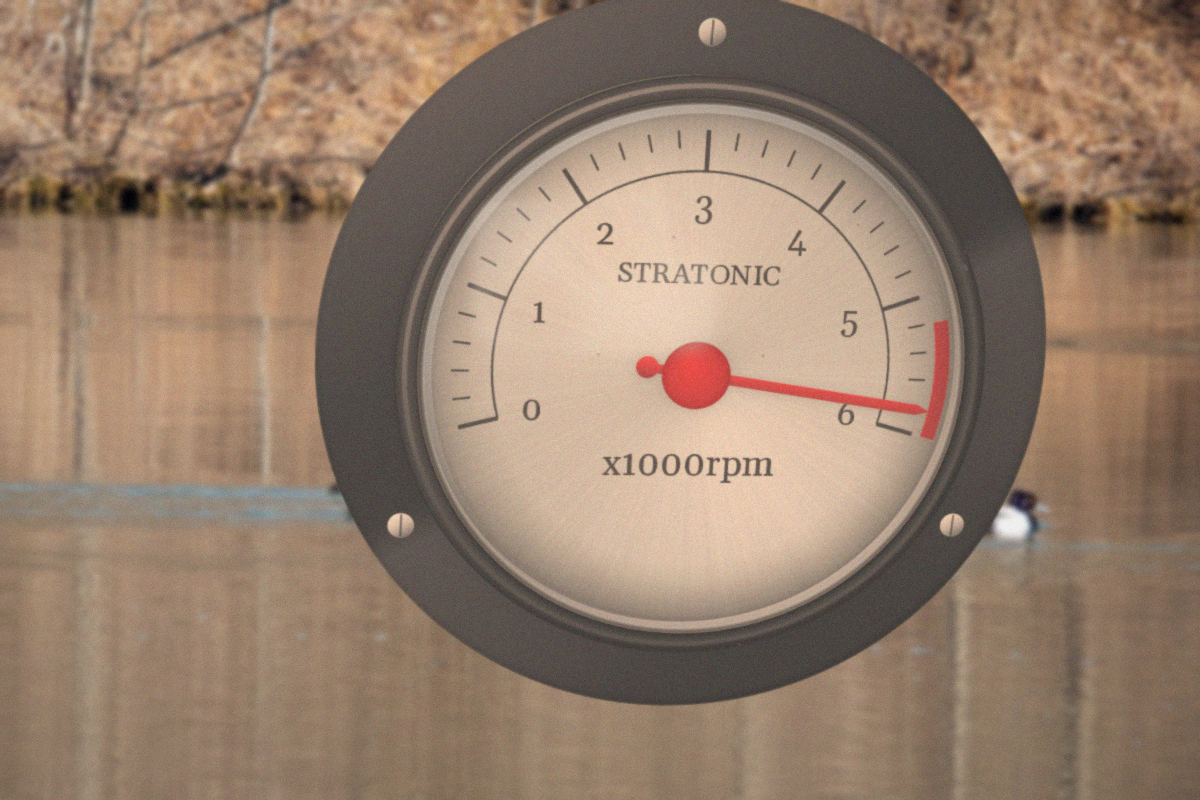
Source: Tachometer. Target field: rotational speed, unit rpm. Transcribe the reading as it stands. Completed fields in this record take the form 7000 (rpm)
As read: 5800 (rpm)
